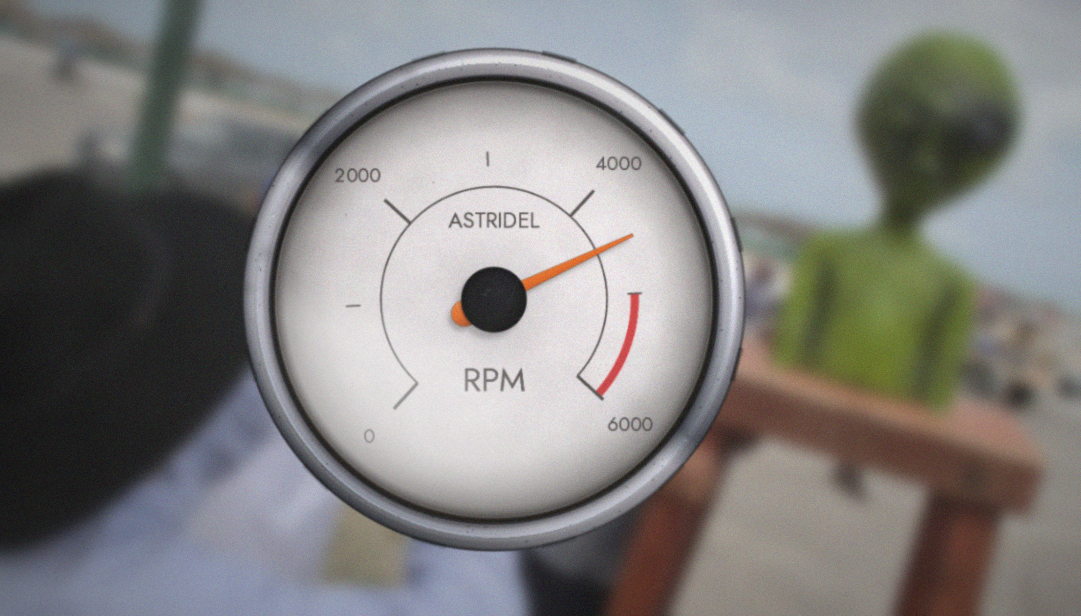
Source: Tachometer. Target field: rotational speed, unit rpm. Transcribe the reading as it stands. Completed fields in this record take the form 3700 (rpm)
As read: 4500 (rpm)
